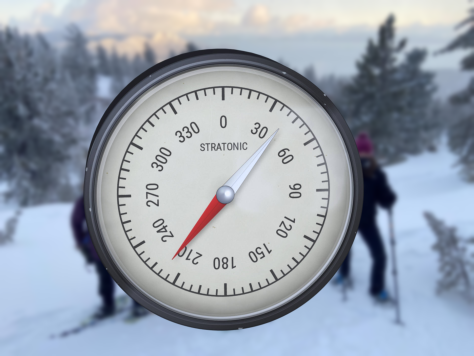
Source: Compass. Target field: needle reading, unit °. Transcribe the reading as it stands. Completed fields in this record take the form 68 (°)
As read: 220 (°)
